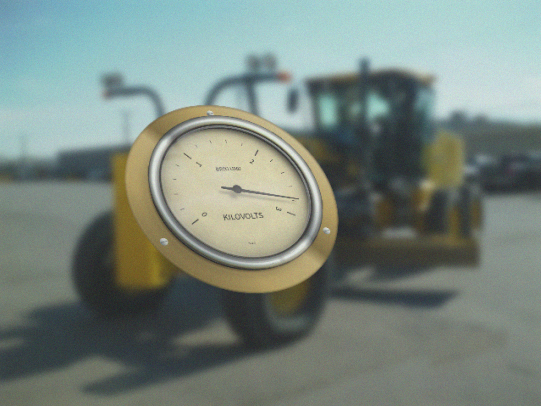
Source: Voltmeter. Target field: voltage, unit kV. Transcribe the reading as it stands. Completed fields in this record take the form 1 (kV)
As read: 2.8 (kV)
